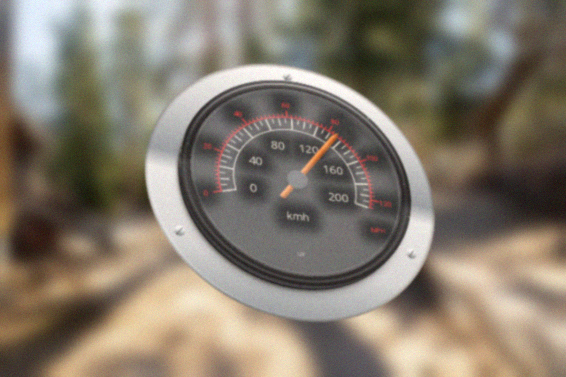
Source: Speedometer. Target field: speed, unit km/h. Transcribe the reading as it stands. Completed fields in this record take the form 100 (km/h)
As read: 135 (km/h)
